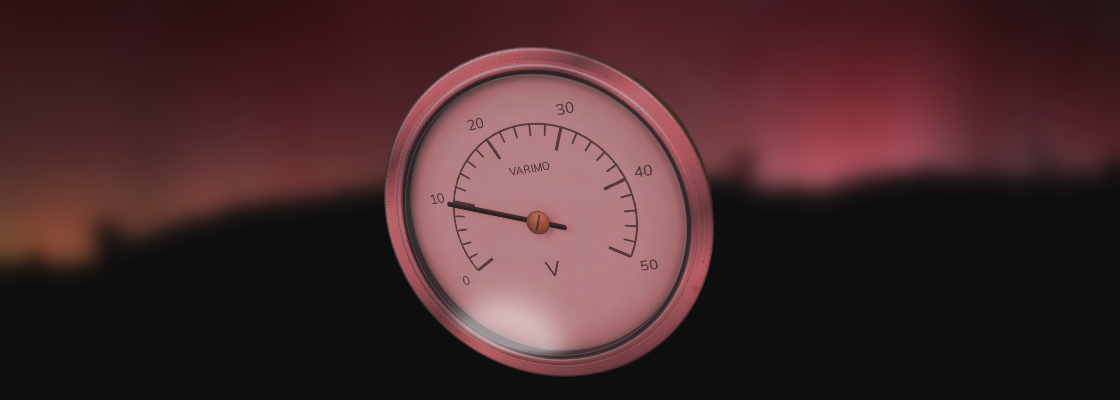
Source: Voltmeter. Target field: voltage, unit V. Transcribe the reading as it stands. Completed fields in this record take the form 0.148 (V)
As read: 10 (V)
